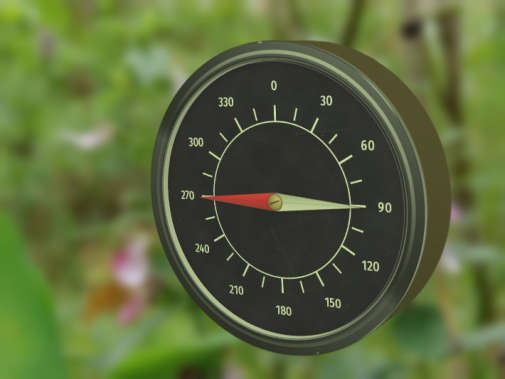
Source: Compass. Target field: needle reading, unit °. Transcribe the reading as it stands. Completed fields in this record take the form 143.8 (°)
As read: 270 (°)
